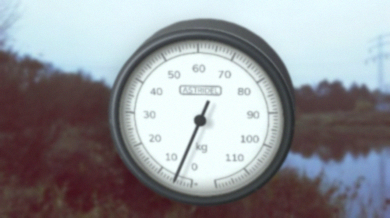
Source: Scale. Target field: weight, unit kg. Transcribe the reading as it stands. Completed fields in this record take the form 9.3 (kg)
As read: 5 (kg)
